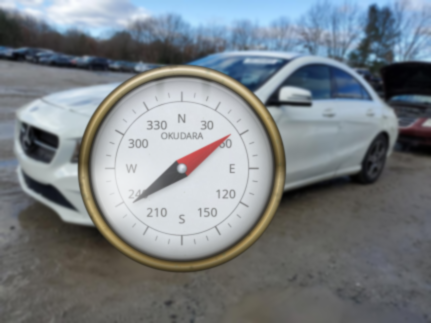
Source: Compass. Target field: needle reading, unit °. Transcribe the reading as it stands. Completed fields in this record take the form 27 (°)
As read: 55 (°)
